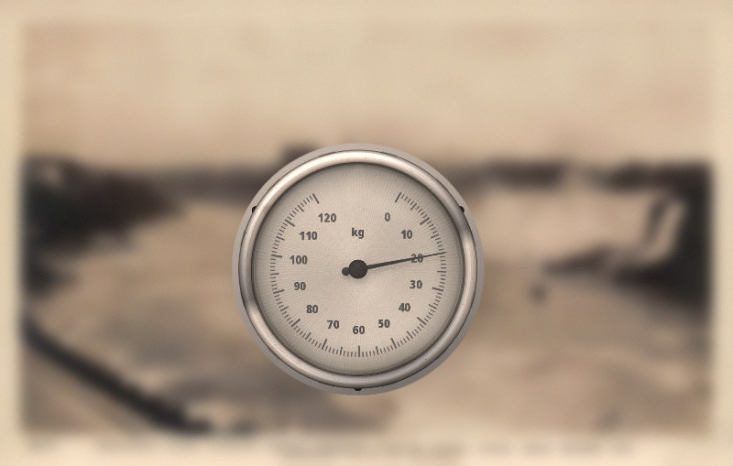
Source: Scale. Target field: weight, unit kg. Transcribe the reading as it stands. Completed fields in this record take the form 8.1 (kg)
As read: 20 (kg)
